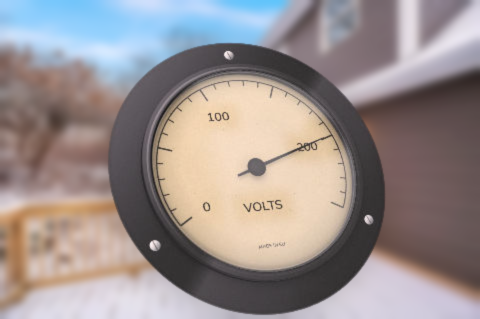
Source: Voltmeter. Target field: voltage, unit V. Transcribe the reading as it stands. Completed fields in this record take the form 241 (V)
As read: 200 (V)
